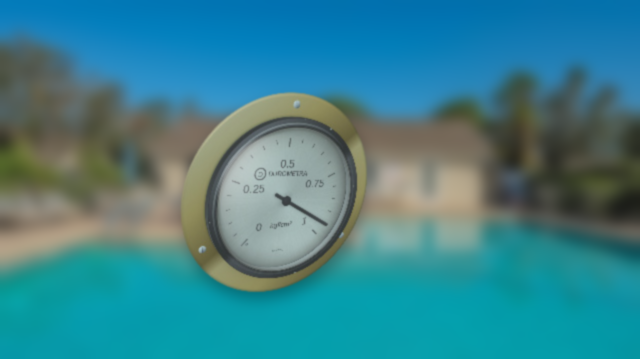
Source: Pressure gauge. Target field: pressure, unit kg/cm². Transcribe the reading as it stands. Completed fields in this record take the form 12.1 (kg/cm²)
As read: 0.95 (kg/cm²)
